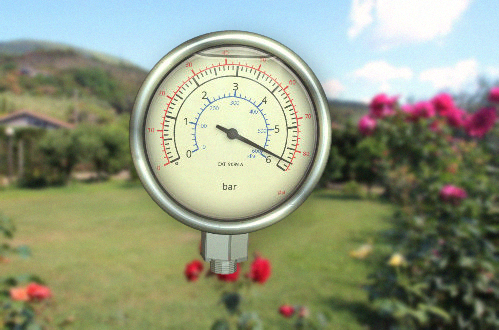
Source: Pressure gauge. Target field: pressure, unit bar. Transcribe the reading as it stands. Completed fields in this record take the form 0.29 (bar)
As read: 5.8 (bar)
